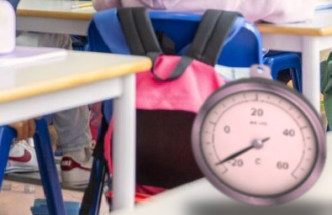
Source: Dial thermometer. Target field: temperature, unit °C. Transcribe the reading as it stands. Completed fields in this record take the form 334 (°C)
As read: -16 (°C)
